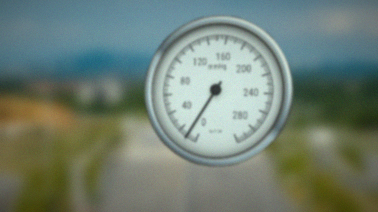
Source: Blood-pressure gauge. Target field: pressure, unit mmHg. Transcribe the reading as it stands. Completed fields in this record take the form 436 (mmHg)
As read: 10 (mmHg)
